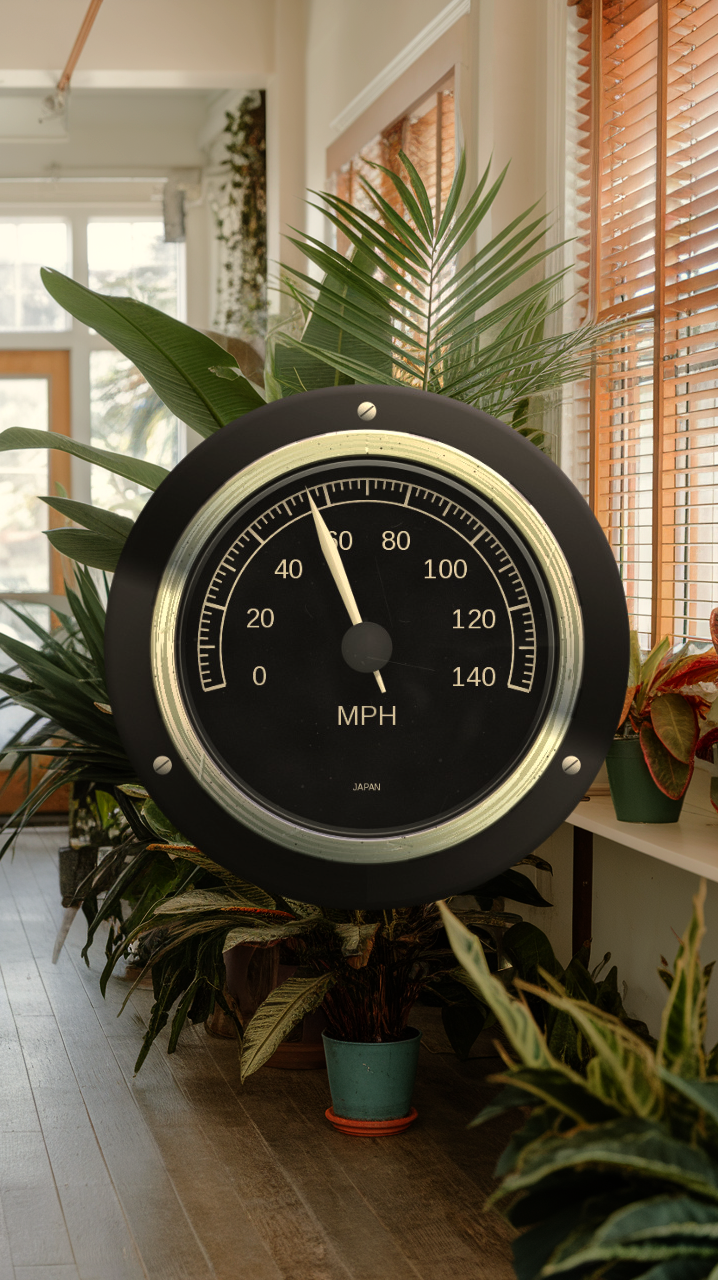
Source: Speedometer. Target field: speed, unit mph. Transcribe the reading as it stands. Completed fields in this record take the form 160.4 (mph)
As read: 56 (mph)
